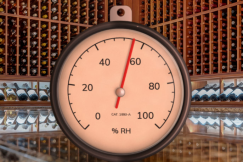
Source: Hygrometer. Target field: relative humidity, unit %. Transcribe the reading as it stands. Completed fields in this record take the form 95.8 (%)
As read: 56 (%)
